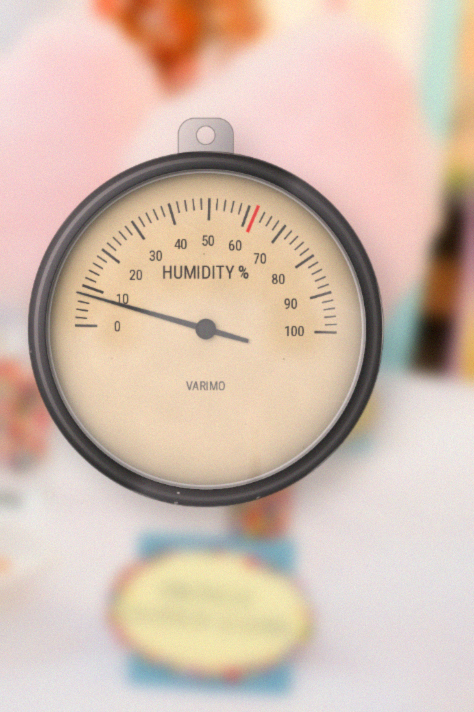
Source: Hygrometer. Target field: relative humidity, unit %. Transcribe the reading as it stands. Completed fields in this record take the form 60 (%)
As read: 8 (%)
